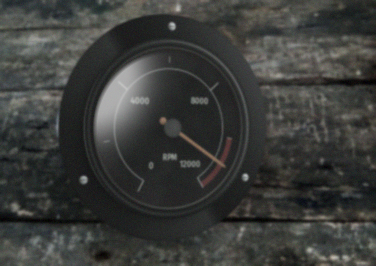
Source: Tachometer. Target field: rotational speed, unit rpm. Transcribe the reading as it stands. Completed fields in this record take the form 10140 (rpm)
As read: 11000 (rpm)
